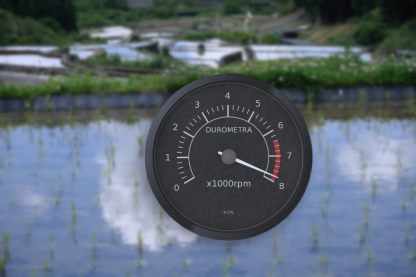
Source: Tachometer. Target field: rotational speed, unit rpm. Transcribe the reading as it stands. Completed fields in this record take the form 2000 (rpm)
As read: 7800 (rpm)
